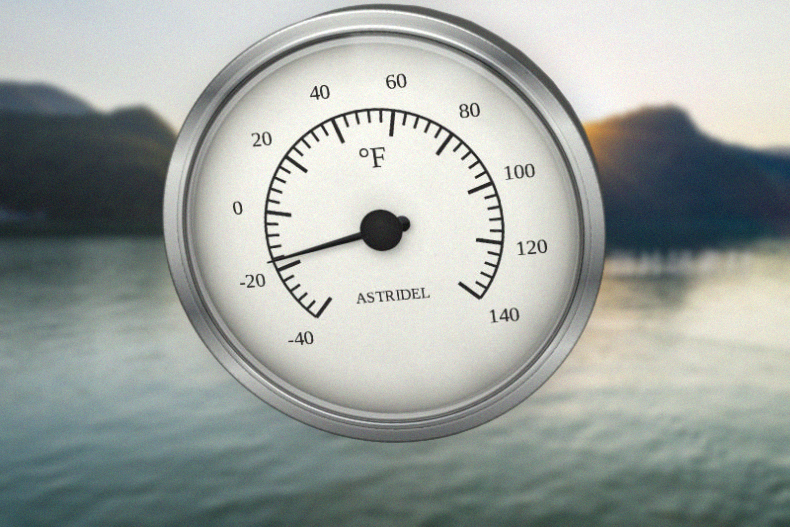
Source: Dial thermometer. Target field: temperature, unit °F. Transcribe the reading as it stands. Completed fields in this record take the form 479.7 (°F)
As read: -16 (°F)
